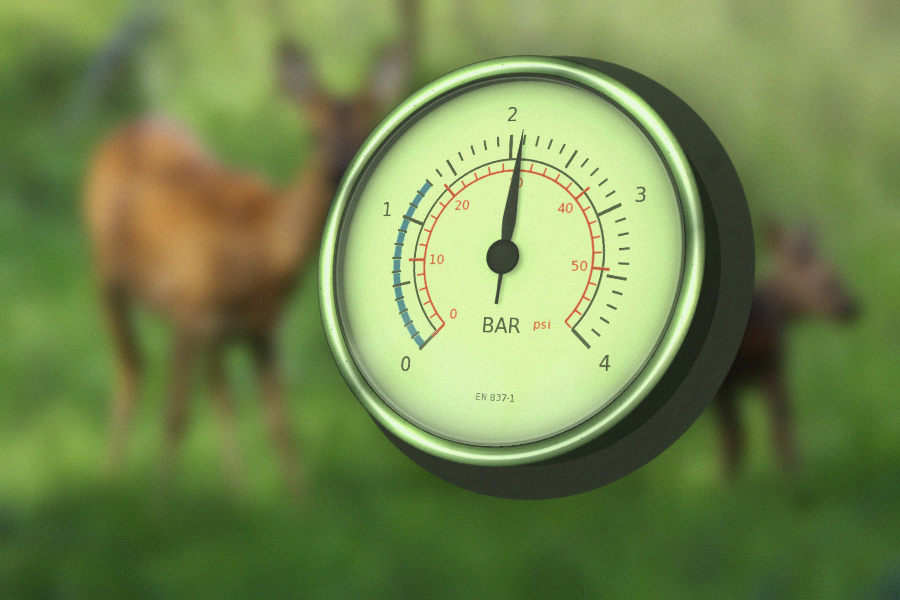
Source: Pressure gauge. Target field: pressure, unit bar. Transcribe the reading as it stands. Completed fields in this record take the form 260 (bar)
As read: 2.1 (bar)
